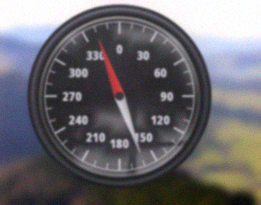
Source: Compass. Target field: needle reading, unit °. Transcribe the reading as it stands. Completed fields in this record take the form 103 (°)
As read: 340 (°)
